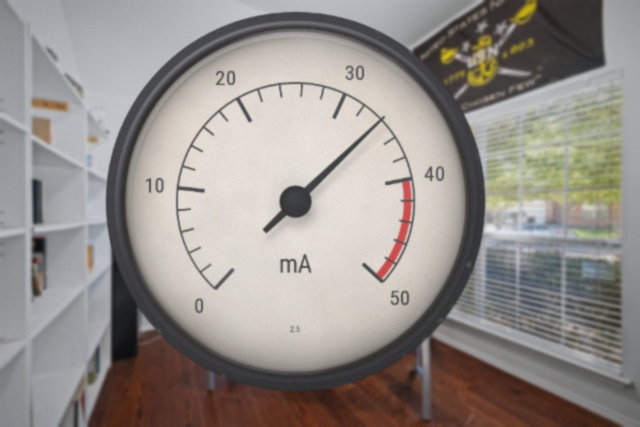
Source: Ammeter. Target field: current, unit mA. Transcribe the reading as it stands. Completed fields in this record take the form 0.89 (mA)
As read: 34 (mA)
